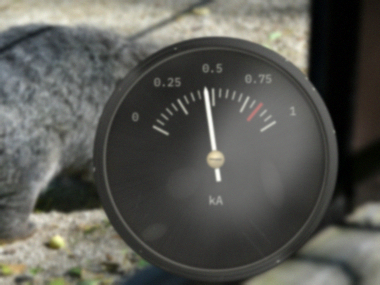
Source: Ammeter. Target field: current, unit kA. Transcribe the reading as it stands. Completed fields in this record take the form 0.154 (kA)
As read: 0.45 (kA)
